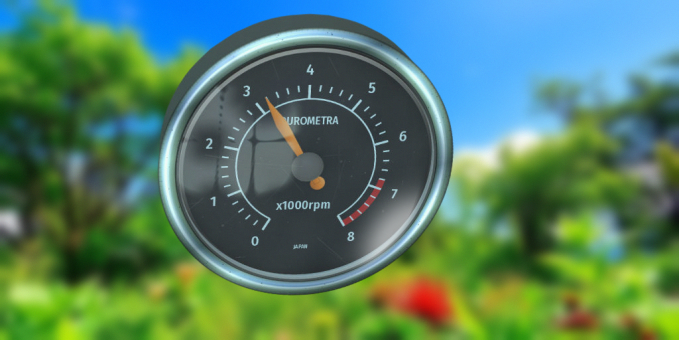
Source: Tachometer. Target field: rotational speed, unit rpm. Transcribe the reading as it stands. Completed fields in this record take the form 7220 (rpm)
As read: 3200 (rpm)
